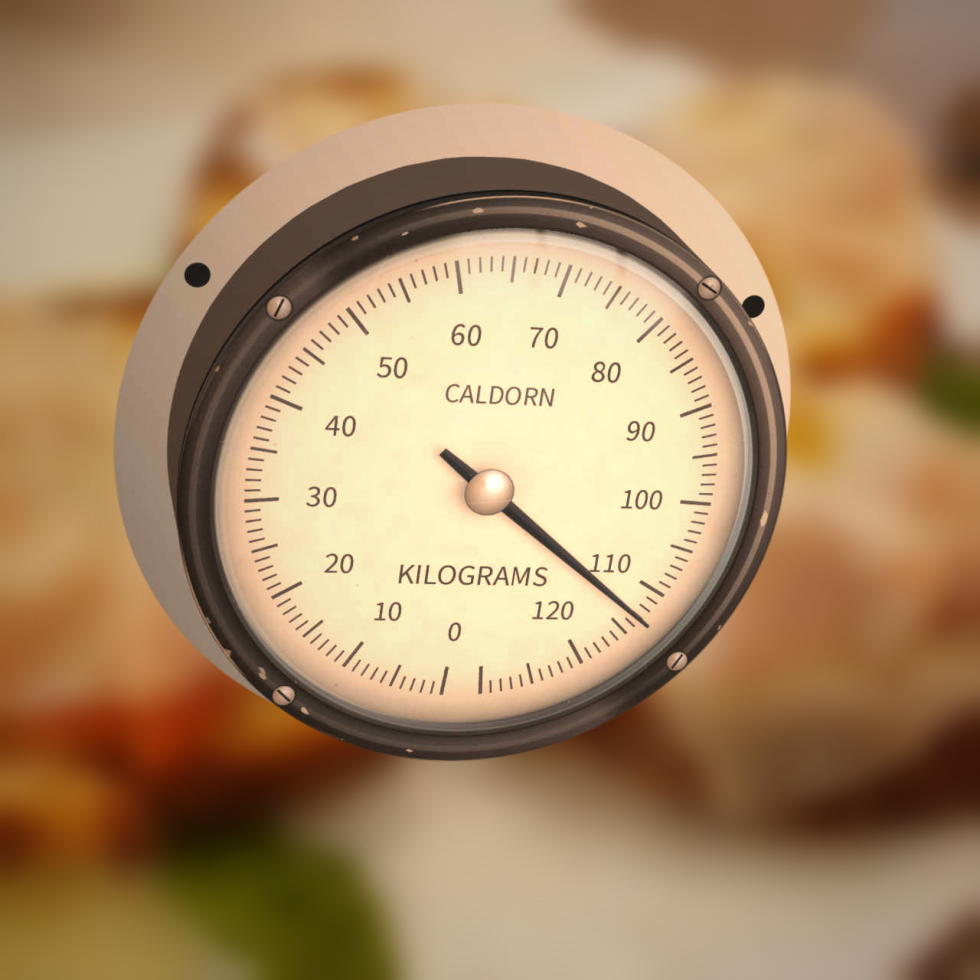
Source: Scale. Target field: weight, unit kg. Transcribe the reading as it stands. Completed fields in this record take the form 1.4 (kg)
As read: 113 (kg)
